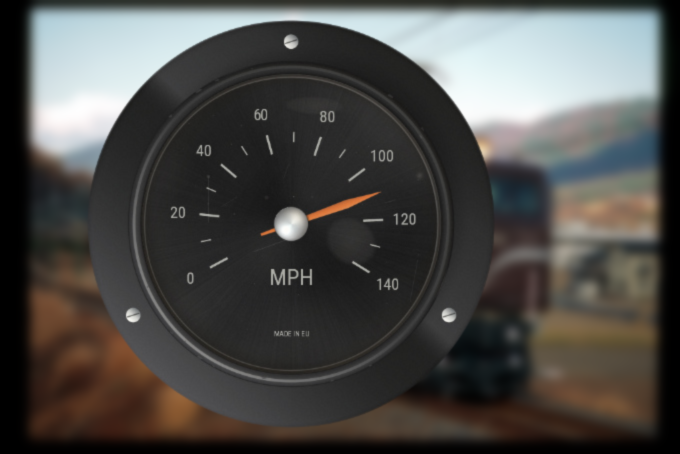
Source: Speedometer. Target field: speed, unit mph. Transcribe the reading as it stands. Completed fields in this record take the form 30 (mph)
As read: 110 (mph)
